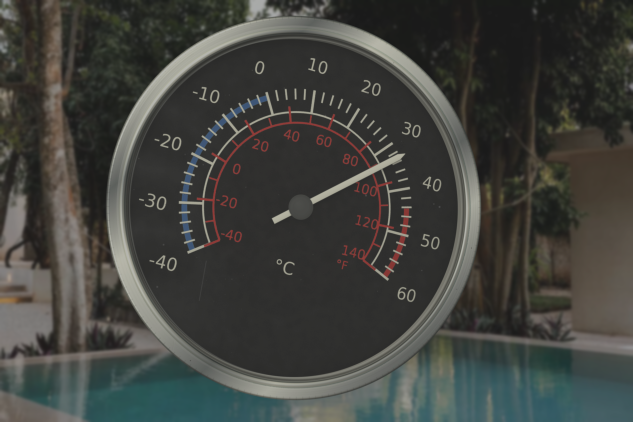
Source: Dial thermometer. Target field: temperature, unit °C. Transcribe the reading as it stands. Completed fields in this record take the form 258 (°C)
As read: 33 (°C)
